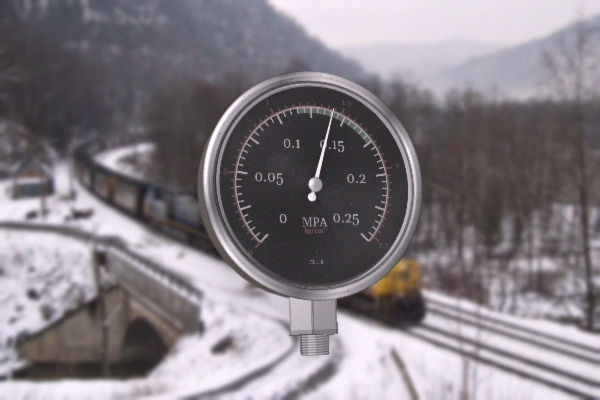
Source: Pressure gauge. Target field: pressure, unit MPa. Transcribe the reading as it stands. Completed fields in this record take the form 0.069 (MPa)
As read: 0.14 (MPa)
